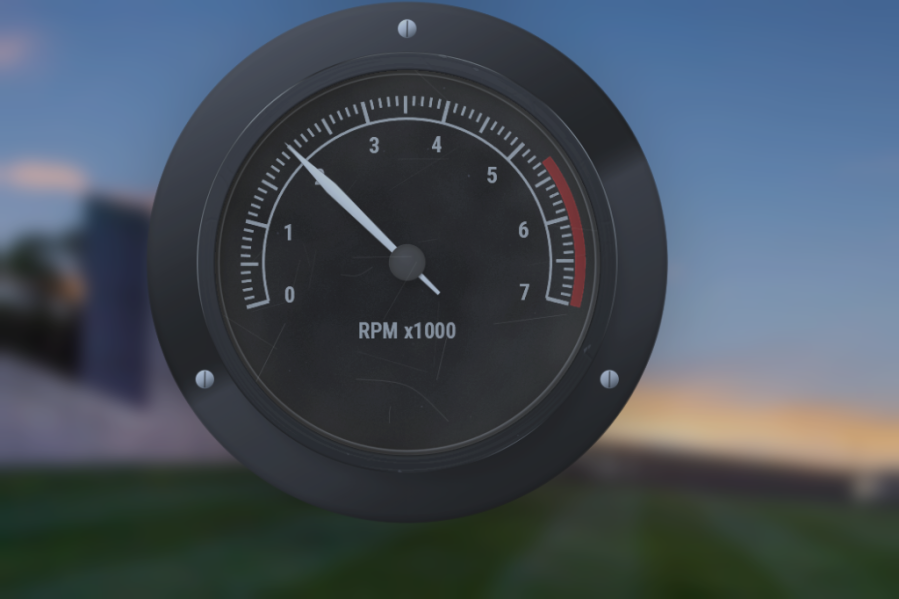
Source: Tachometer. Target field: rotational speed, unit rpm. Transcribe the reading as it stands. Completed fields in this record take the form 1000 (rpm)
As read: 2000 (rpm)
